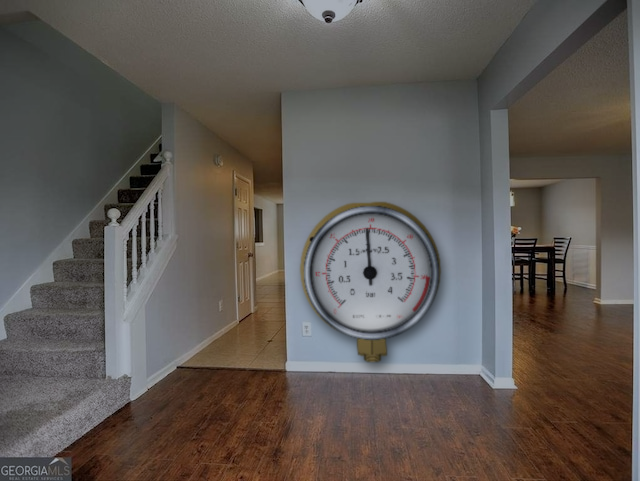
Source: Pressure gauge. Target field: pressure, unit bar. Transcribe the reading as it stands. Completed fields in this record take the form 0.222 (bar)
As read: 2 (bar)
